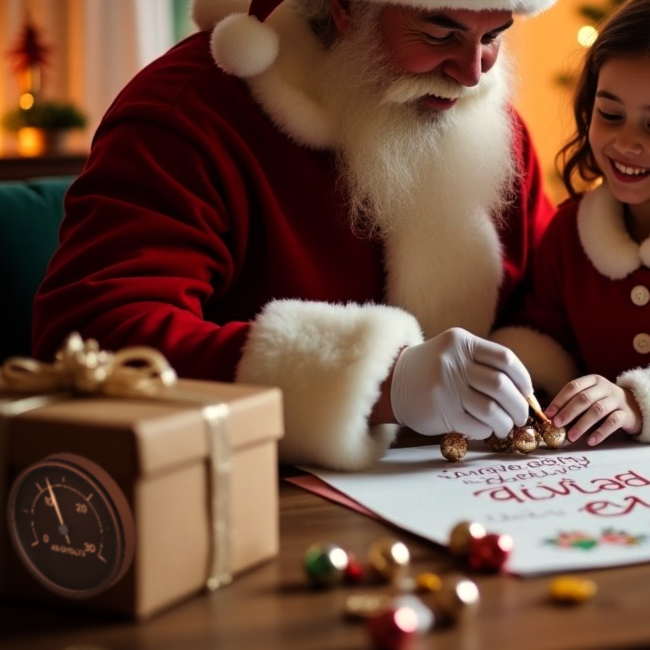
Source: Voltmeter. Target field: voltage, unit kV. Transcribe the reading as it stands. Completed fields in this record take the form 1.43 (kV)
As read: 12.5 (kV)
